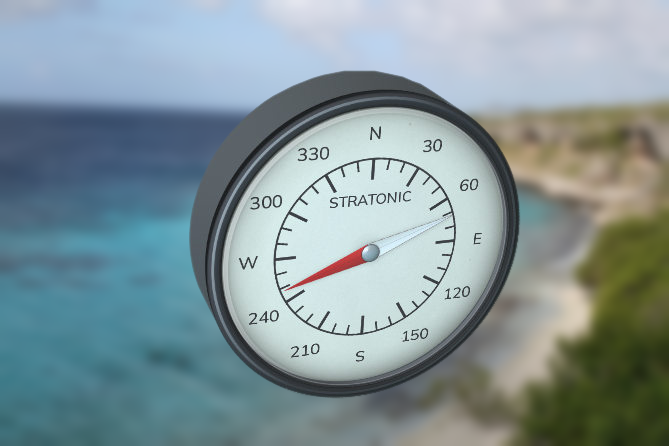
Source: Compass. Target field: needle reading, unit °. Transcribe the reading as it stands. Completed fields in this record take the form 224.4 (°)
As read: 250 (°)
